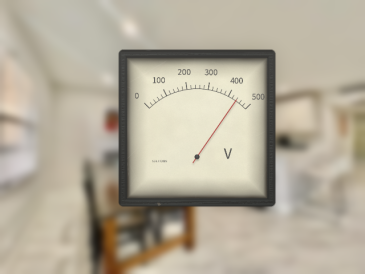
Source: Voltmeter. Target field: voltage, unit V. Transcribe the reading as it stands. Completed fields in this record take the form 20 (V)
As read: 440 (V)
